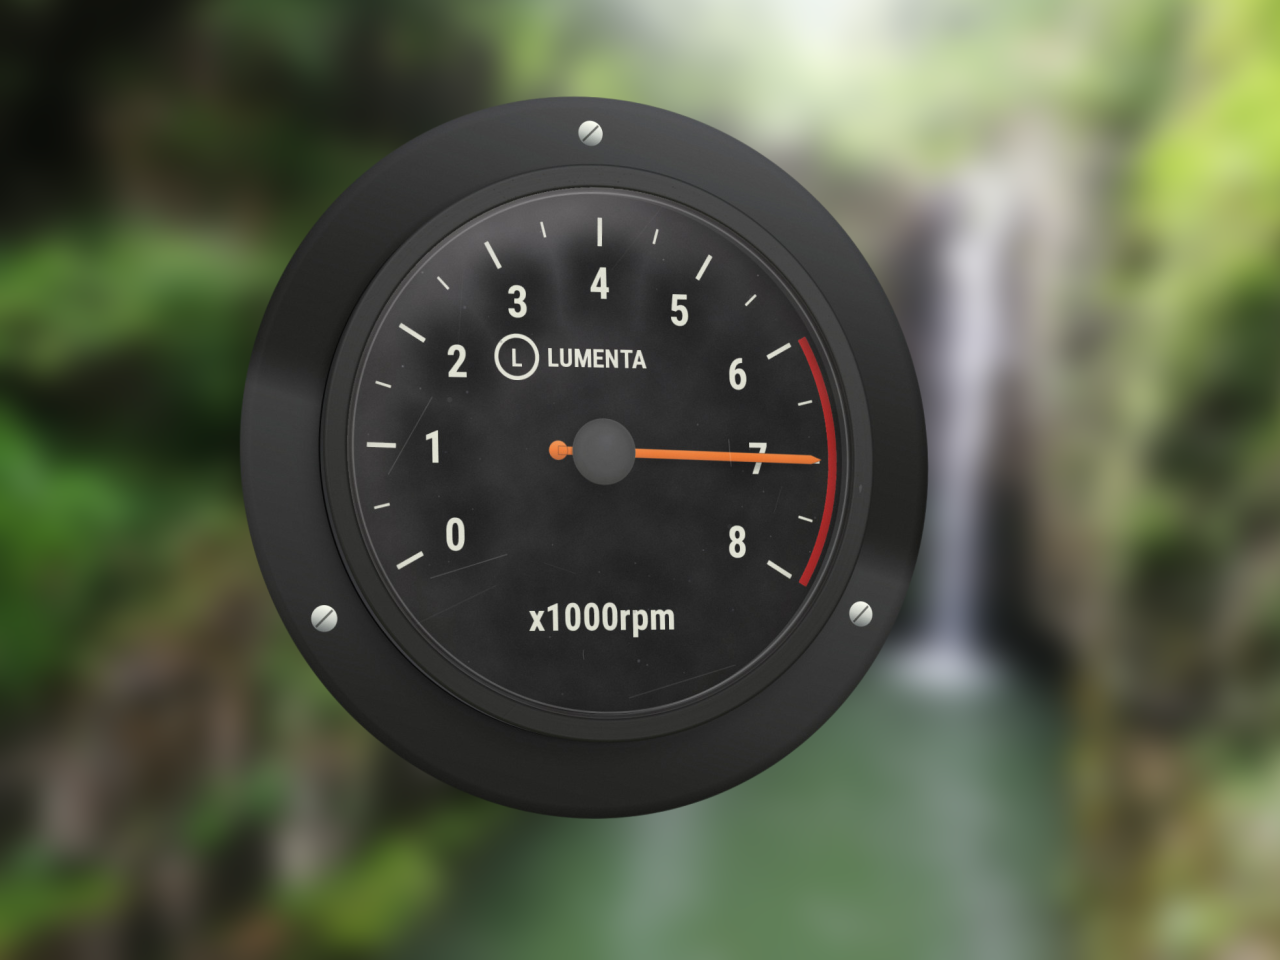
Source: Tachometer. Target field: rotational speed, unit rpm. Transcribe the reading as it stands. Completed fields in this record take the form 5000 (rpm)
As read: 7000 (rpm)
